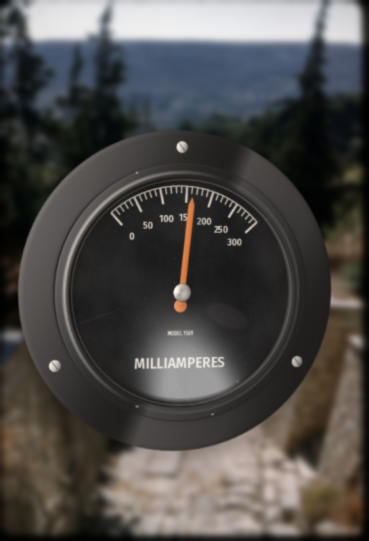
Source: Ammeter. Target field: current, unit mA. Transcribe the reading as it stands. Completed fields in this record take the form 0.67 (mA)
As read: 160 (mA)
